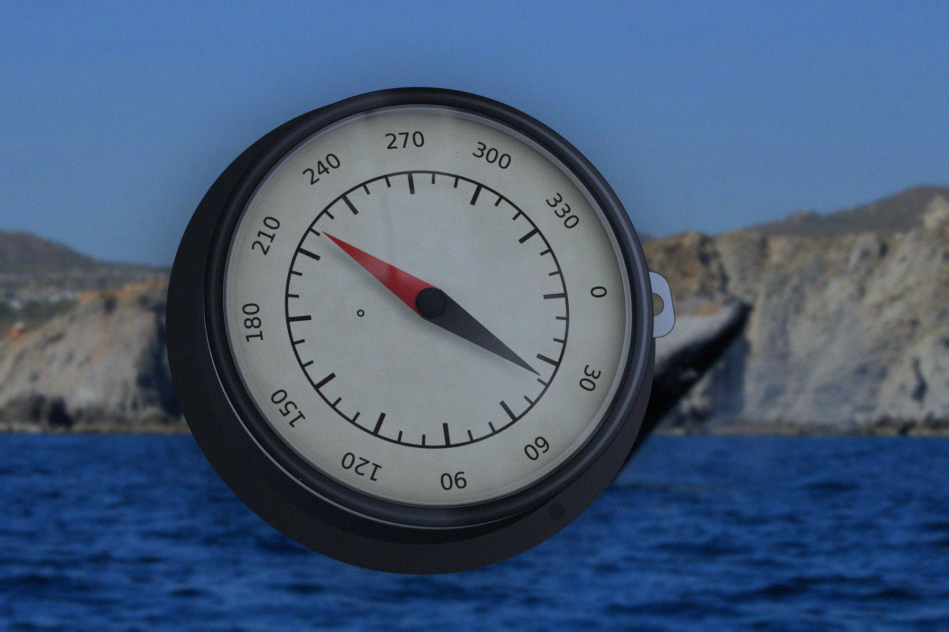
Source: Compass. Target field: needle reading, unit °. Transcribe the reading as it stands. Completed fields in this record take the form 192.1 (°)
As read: 220 (°)
